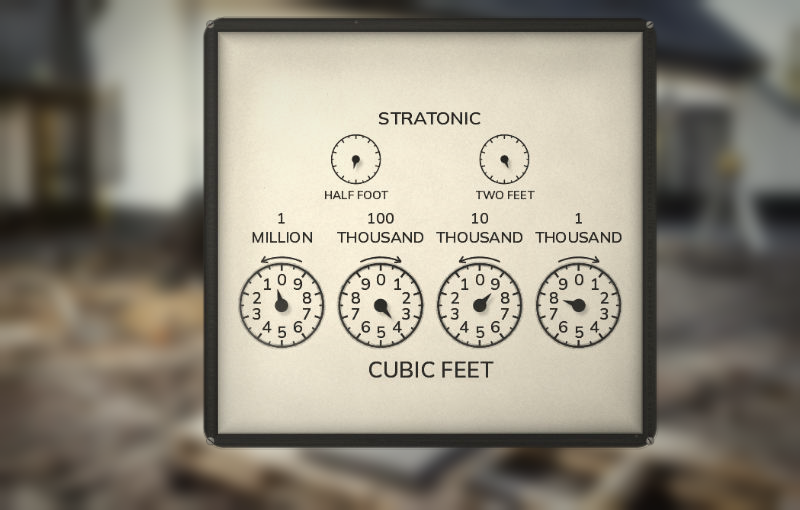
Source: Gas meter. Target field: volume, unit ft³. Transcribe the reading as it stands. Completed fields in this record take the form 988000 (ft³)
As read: 38800 (ft³)
